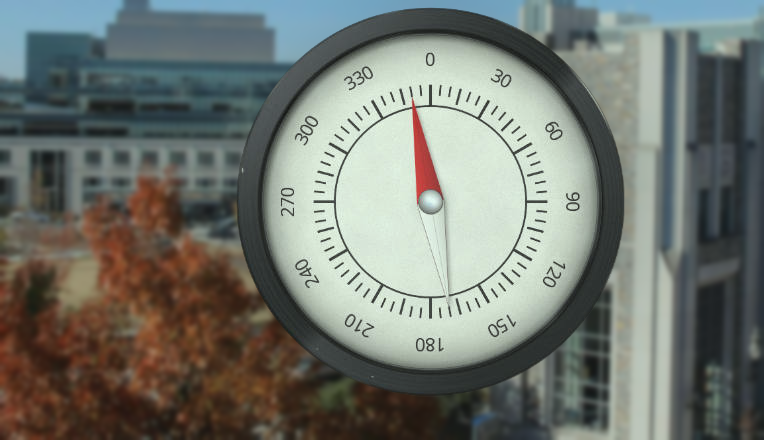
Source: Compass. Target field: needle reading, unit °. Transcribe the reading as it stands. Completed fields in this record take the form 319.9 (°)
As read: 350 (°)
